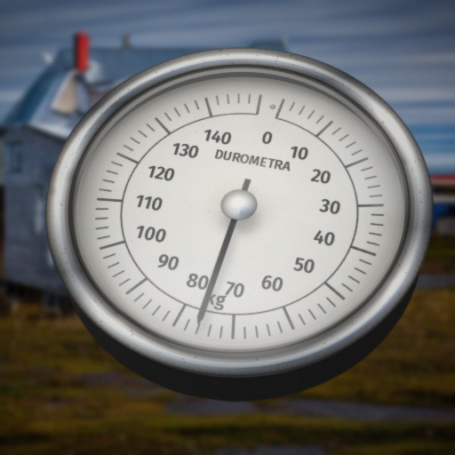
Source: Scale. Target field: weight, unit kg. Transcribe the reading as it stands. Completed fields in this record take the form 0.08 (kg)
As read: 76 (kg)
